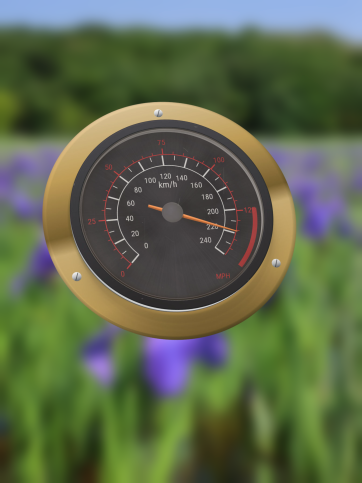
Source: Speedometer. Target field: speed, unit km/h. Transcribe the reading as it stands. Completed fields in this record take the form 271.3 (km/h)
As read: 220 (km/h)
